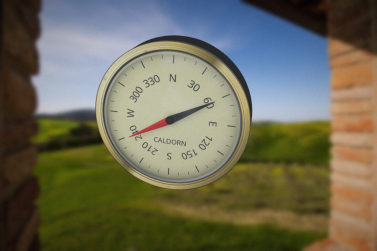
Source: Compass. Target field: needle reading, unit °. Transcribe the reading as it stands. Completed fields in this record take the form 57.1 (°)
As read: 240 (°)
